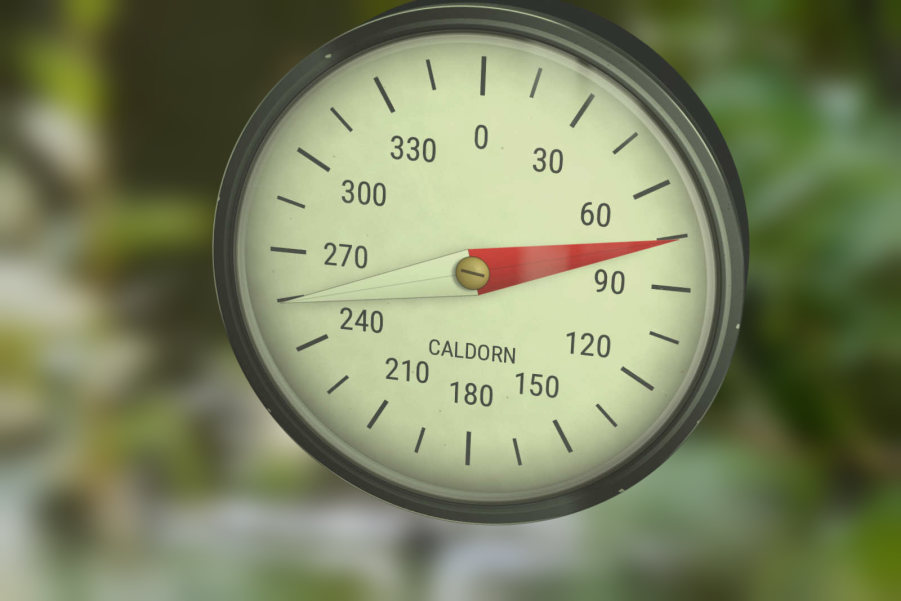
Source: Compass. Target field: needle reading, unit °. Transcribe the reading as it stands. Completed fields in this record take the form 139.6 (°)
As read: 75 (°)
